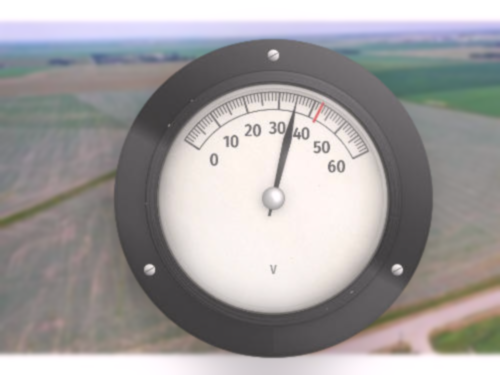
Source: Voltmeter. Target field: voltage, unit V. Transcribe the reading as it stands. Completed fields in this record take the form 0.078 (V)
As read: 35 (V)
